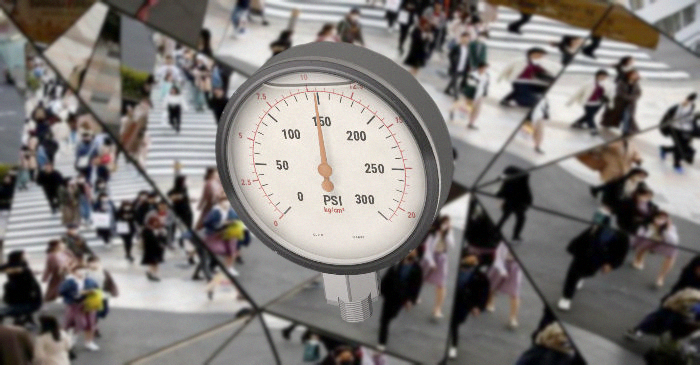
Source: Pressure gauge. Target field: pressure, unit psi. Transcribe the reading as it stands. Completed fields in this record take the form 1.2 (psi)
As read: 150 (psi)
